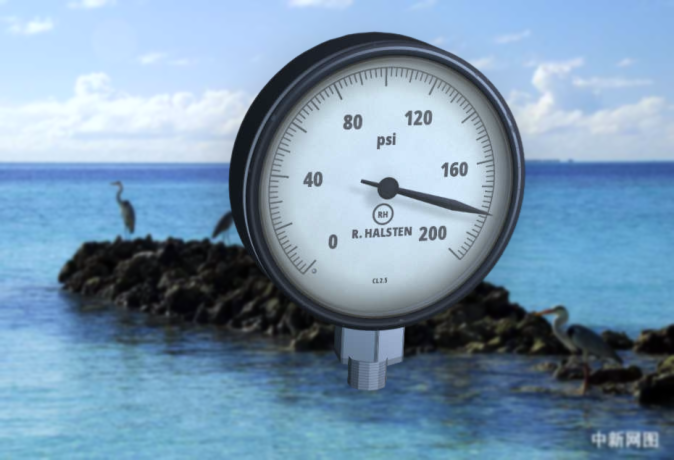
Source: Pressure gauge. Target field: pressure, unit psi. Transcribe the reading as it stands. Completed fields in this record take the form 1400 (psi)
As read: 180 (psi)
